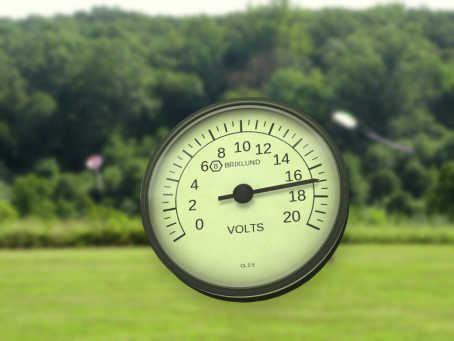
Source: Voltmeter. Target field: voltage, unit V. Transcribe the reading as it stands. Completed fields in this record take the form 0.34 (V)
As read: 17 (V)
